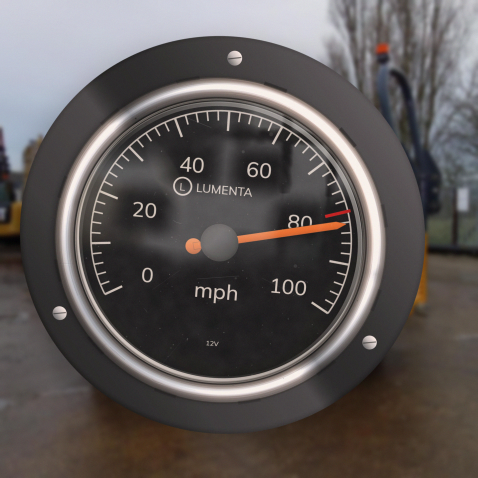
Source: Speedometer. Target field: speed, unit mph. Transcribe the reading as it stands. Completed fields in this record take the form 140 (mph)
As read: 82 (mph)
